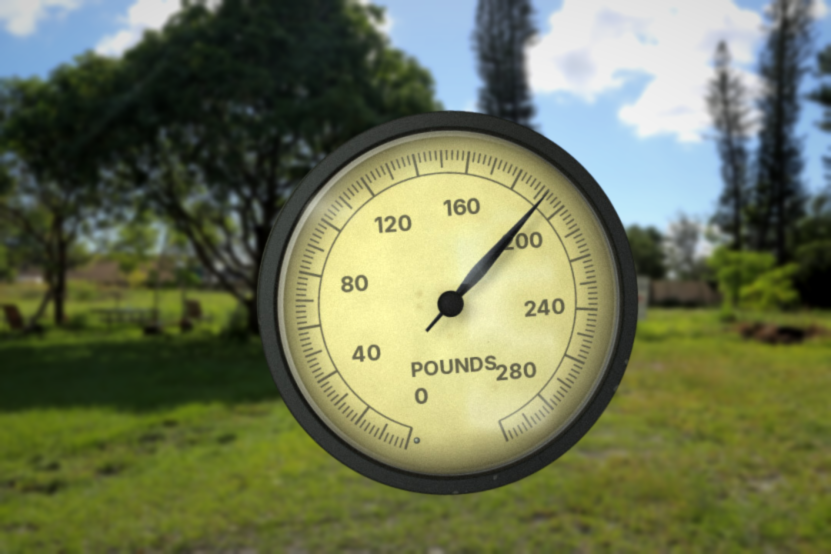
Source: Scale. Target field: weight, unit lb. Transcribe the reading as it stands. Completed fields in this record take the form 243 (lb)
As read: 192 (lb)
